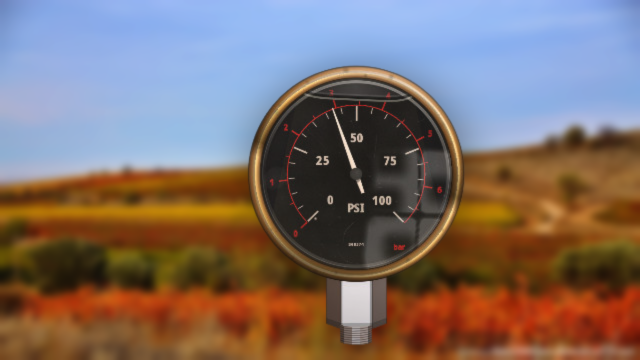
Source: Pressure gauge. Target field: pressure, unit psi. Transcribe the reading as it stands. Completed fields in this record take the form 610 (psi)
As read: 42.5 (psi)
